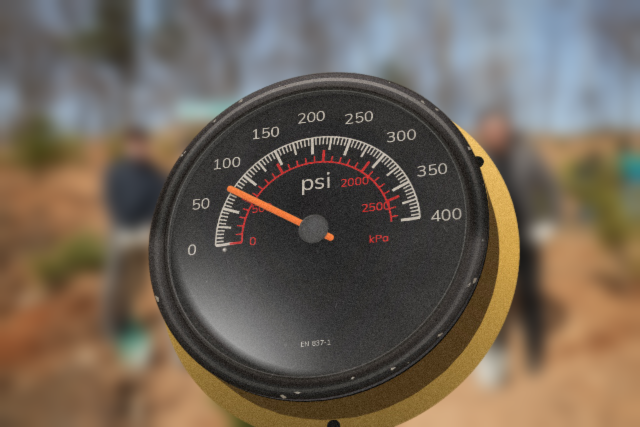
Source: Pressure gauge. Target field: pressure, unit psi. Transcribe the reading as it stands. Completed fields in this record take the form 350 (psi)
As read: 75 (psi)
